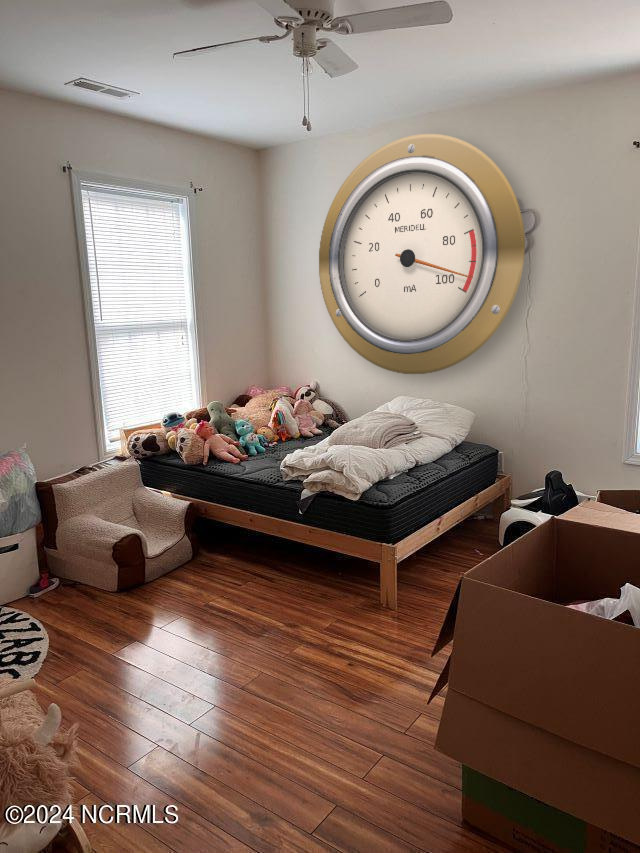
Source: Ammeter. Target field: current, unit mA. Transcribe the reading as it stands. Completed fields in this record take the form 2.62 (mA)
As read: 95 (mA)
